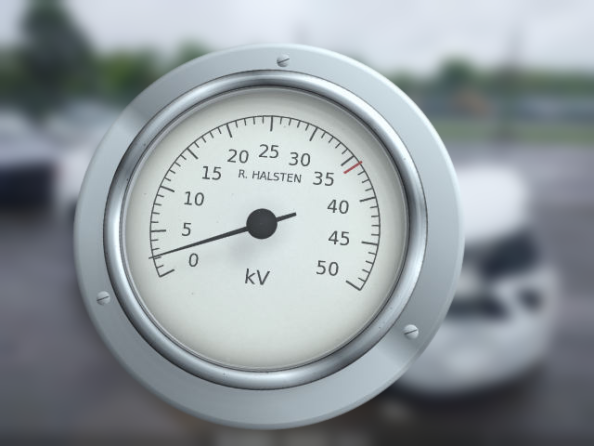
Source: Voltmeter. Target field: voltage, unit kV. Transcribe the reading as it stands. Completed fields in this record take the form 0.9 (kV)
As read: 2 (kV)
